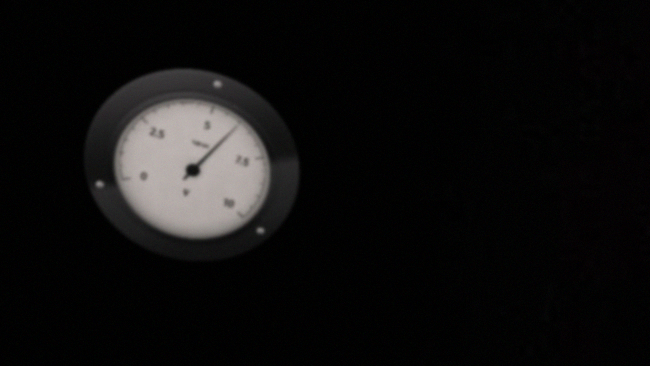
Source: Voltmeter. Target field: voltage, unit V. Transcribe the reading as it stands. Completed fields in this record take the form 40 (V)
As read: 6 (V)
